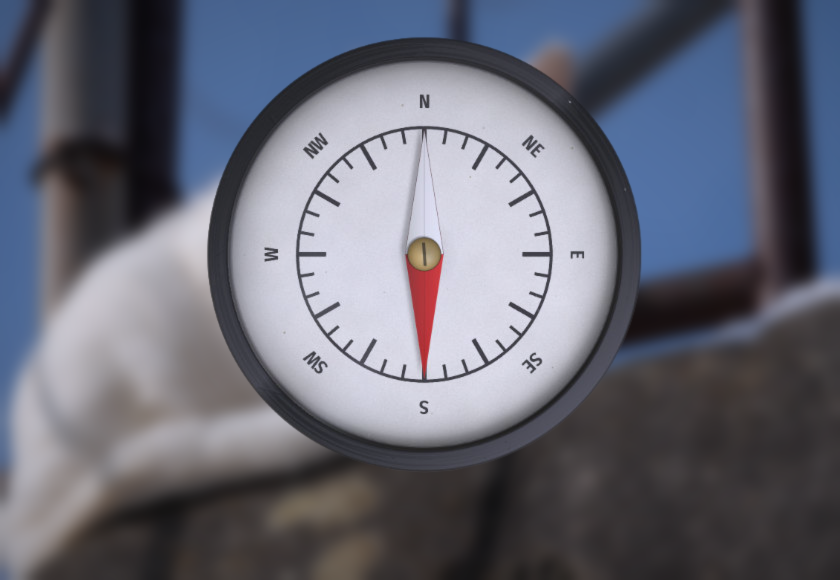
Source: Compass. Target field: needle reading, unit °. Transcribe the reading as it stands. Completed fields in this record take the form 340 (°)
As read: 180 (°)
